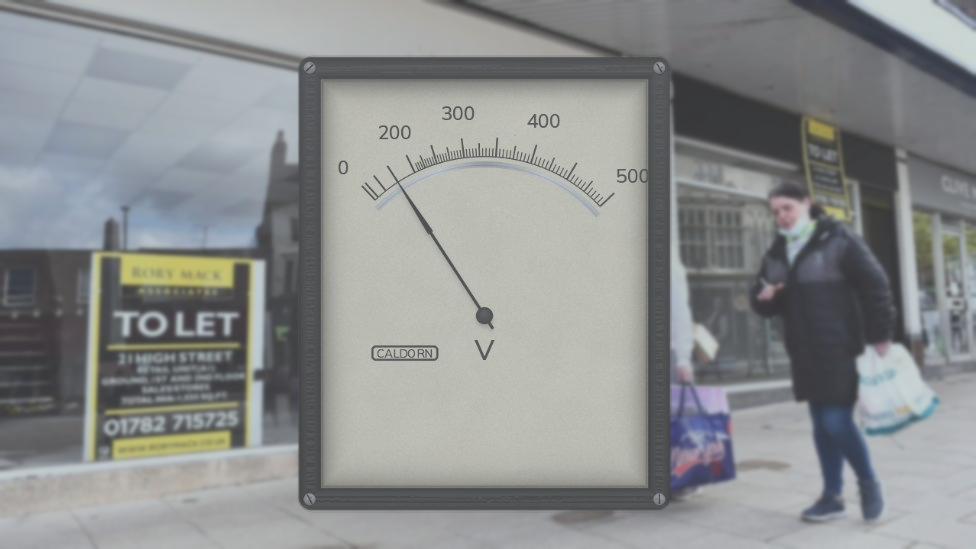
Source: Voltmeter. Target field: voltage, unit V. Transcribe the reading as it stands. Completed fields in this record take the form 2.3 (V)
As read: 150 (V)
